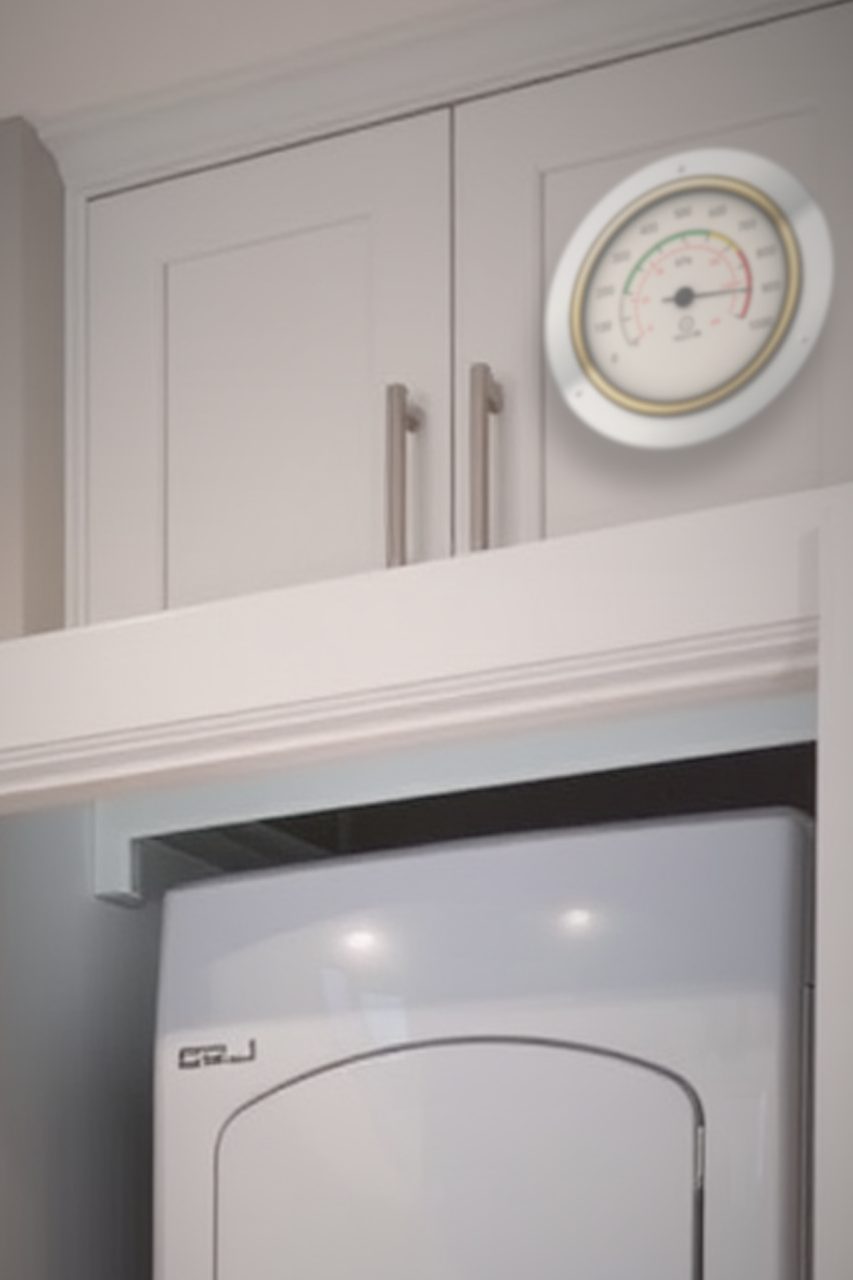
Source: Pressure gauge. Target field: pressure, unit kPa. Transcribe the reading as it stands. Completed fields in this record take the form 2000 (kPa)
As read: 900 (kPa)
